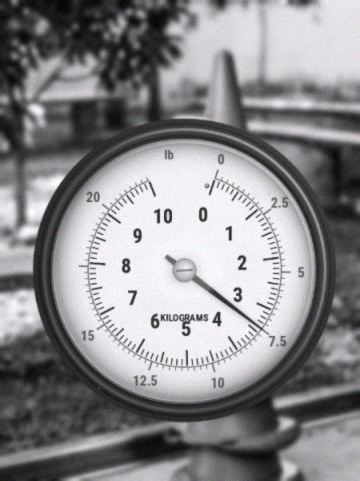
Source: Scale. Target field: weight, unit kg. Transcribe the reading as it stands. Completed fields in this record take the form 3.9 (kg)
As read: 3.4 (kg)
